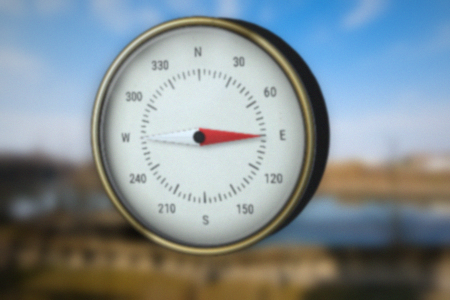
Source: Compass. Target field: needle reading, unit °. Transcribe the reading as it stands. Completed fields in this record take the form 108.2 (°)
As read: 90 (°)
